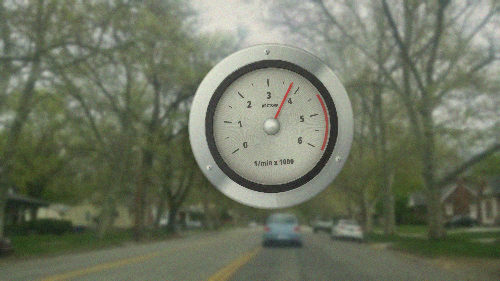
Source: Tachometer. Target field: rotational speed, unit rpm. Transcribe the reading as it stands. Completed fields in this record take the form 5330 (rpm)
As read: 3750 (rpm)
